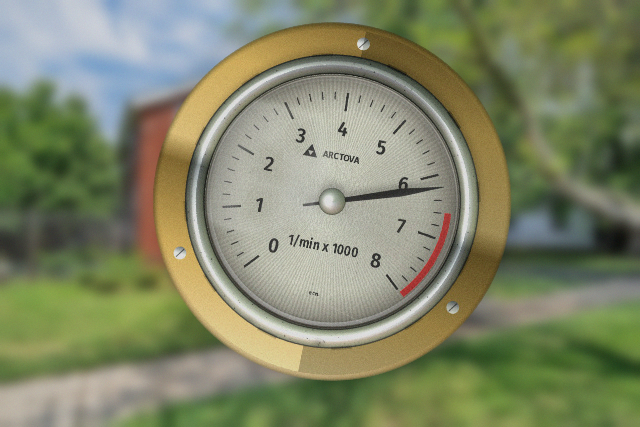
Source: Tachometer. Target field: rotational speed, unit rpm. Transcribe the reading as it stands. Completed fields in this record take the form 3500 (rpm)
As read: 6200 (rpm)
